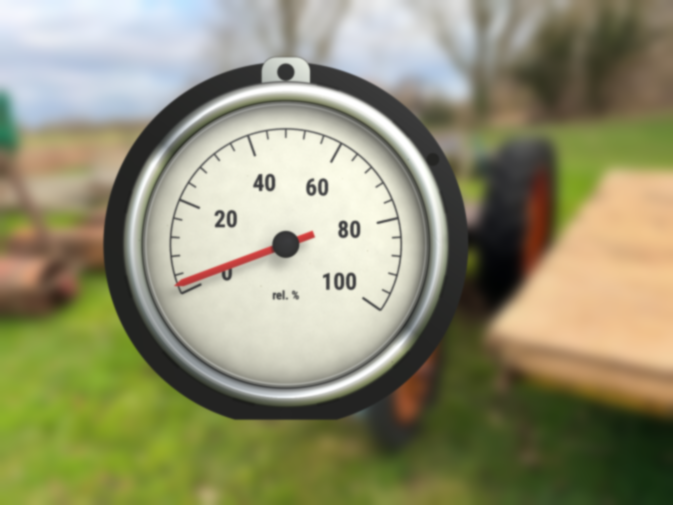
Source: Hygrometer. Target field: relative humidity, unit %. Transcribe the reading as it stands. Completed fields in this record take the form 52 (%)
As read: 2 (%)
